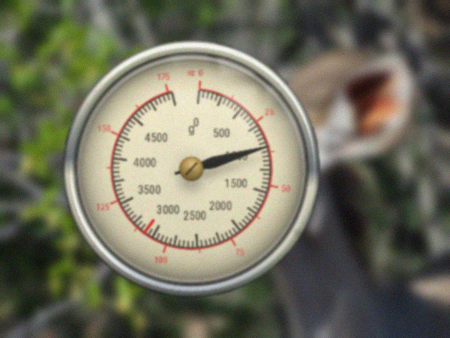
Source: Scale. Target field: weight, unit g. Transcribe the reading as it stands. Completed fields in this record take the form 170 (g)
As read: 1000 (g)
